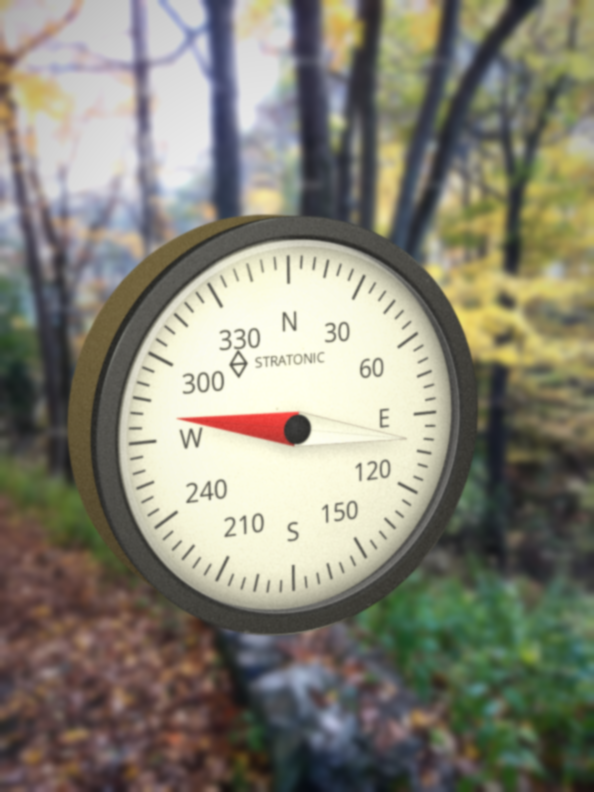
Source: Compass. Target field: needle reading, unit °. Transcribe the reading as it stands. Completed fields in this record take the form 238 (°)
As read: 280 (°)
